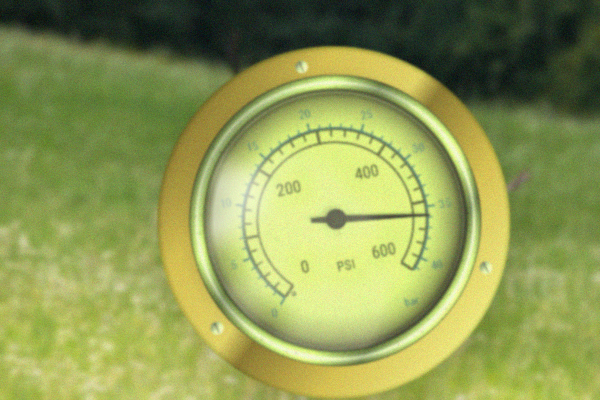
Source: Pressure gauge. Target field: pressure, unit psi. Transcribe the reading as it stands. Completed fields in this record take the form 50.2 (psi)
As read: 520 (psi)
